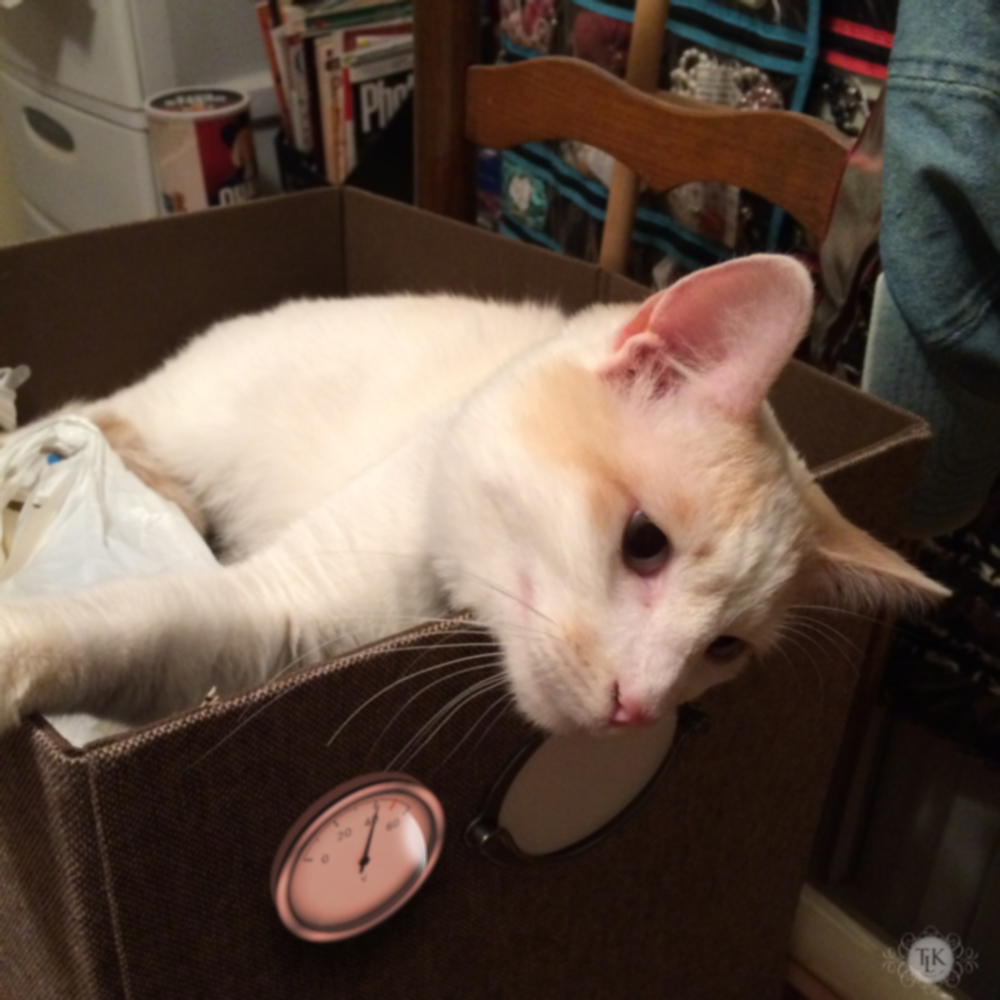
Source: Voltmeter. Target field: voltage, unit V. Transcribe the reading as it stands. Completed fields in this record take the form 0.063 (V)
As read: 40 (V)
